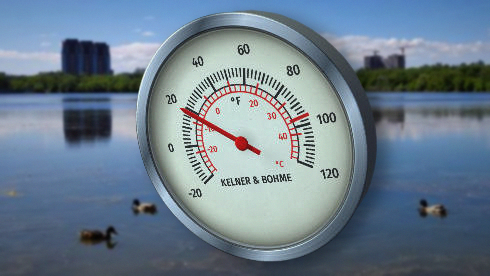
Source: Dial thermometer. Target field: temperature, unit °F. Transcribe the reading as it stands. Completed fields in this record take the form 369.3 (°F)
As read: 20 (°F)
